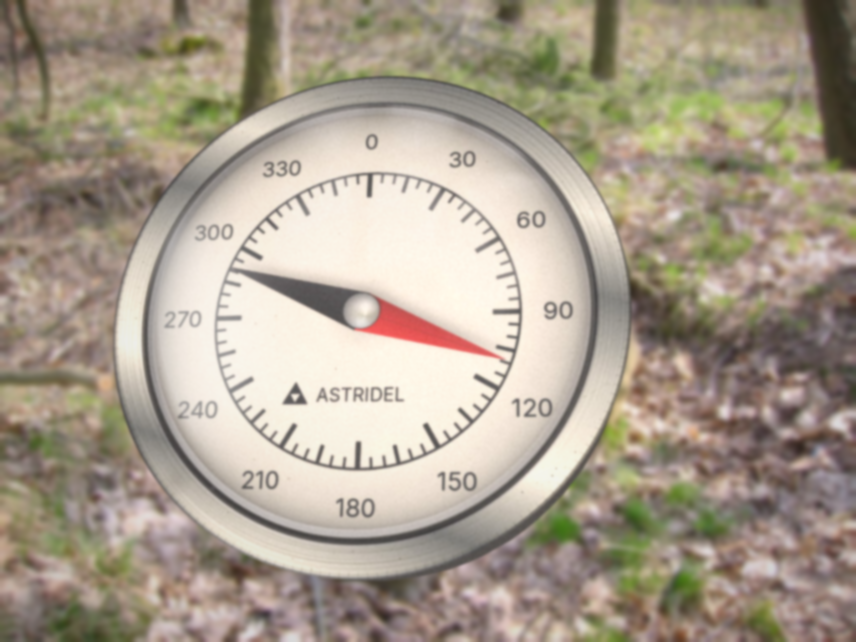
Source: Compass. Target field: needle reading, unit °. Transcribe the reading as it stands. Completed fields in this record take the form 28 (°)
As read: 110 (°)
